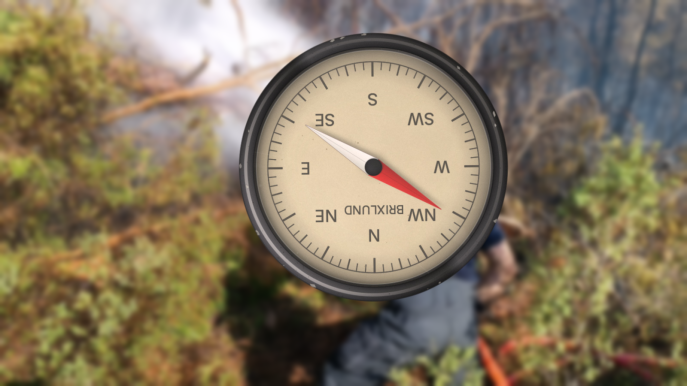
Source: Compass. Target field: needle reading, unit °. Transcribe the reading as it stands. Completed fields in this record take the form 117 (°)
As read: 302.5 (°)
